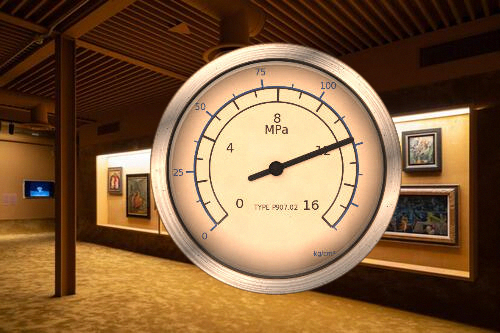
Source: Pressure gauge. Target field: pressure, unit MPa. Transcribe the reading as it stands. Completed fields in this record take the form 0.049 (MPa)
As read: 12 (MPa)
